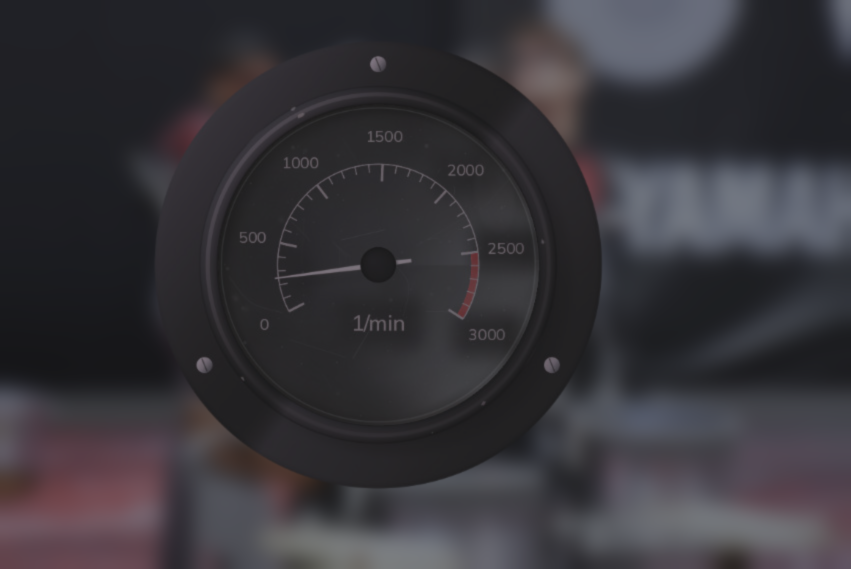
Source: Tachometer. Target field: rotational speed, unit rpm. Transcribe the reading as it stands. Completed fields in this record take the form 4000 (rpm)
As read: 250 (rpm)
